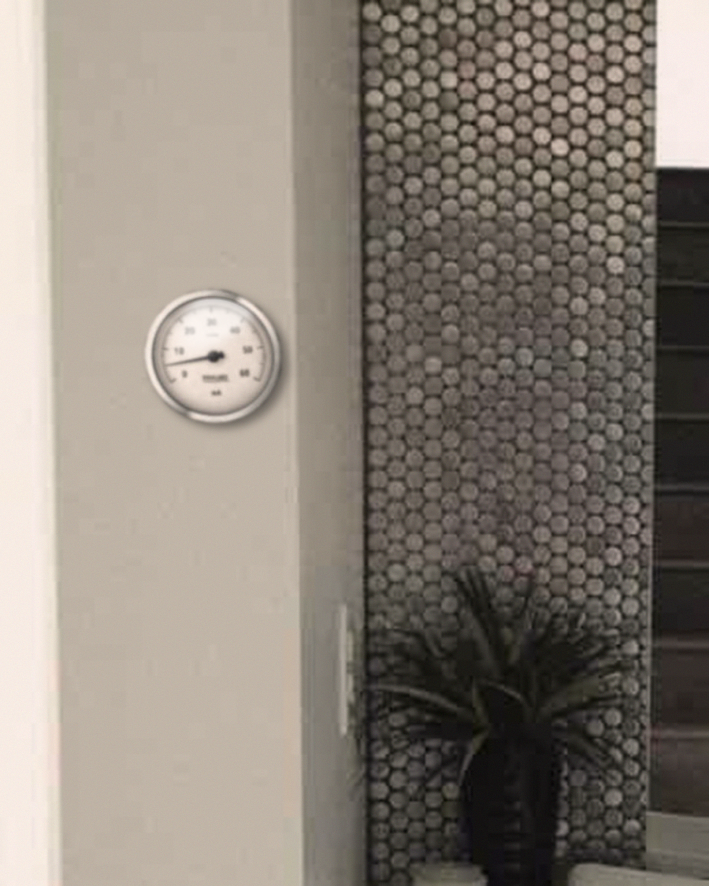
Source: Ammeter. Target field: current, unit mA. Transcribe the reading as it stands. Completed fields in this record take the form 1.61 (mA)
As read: 5 (mA)
